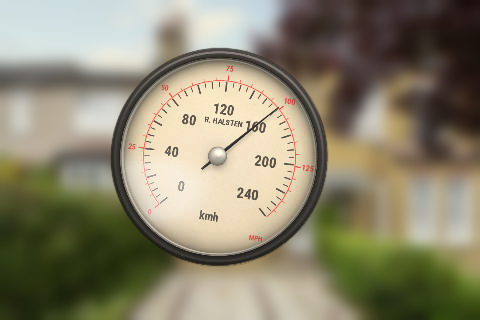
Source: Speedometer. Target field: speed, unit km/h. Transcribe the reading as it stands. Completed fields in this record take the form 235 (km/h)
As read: 160 (km/h)
